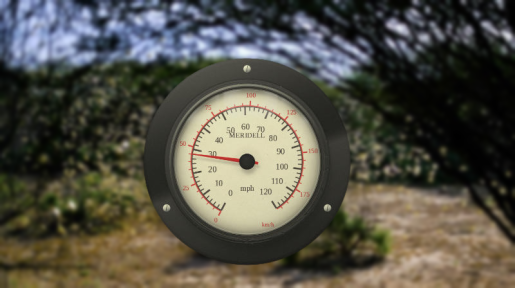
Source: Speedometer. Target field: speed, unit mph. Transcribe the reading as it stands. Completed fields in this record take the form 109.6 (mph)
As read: 28 (mph)
